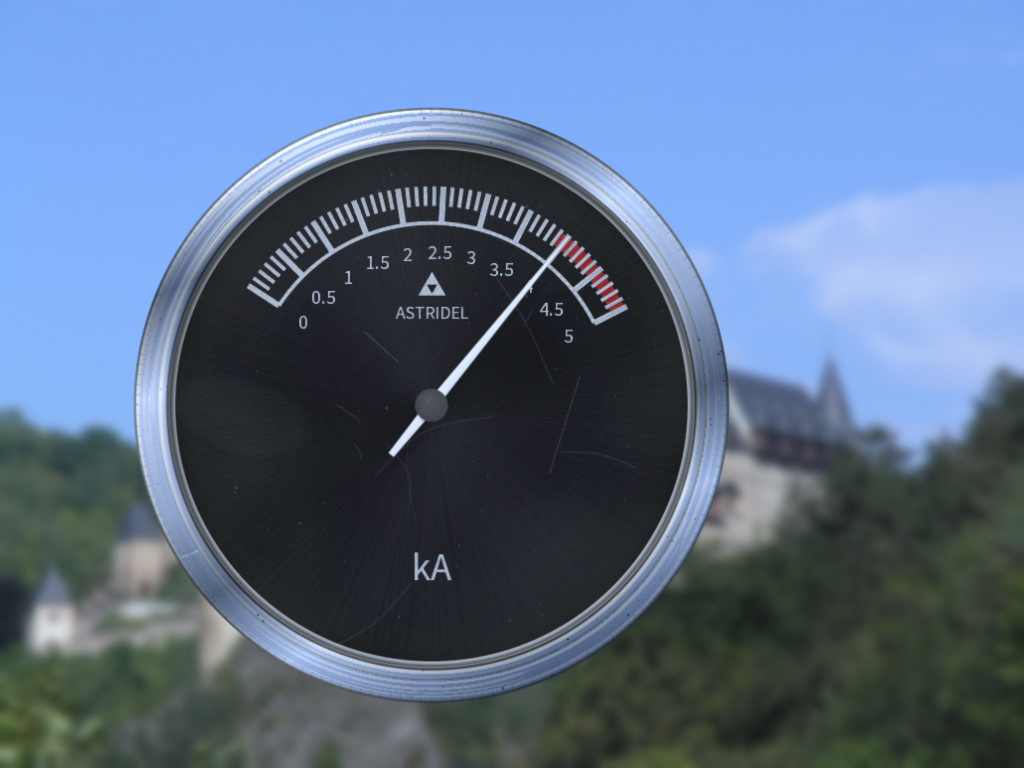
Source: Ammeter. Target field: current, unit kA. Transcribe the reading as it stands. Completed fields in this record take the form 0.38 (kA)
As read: 4 (kA)
